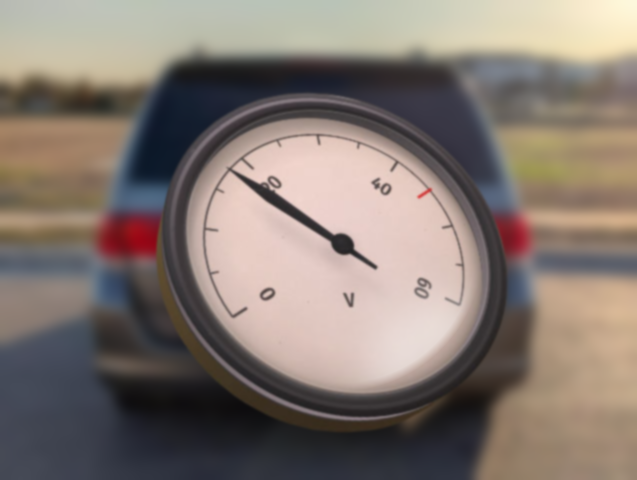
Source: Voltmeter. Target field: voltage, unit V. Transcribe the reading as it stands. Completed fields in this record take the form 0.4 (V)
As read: 17.5 (V)
